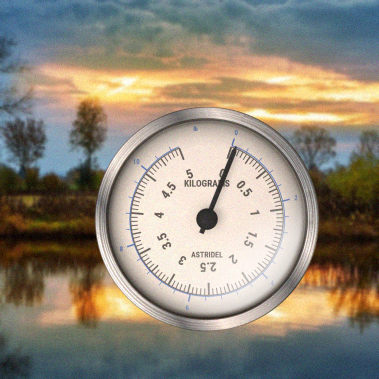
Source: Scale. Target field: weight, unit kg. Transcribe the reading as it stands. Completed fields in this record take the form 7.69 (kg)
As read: 0.05 (kg)
